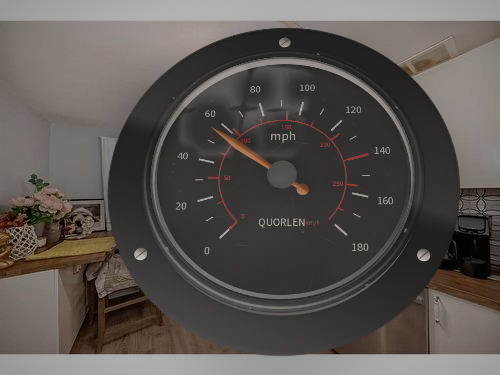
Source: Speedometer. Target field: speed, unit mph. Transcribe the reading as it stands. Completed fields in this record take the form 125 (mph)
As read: 55 (mph)
